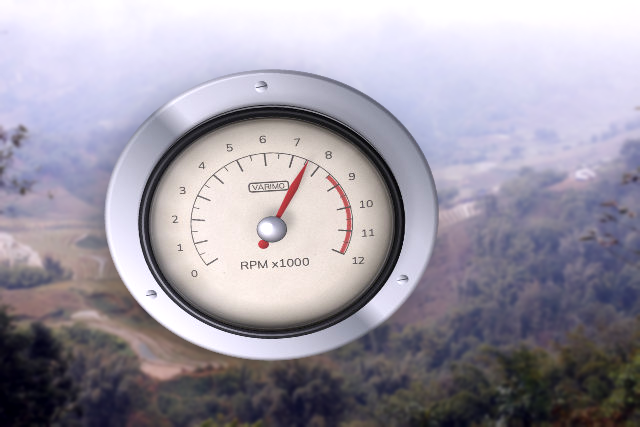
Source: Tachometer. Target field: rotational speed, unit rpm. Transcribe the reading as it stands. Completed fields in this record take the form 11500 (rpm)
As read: 7500 (rpm)
